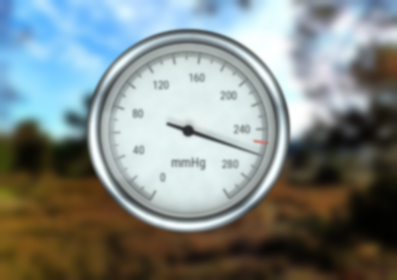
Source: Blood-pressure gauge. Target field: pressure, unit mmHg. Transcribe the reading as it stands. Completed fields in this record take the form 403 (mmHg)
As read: 260 (mmHg)
